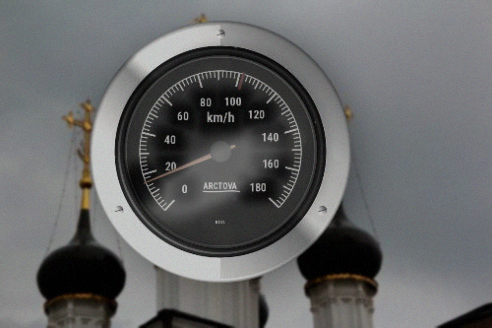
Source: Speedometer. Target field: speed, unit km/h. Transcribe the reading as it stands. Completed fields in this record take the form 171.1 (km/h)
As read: 16 (km/h)
